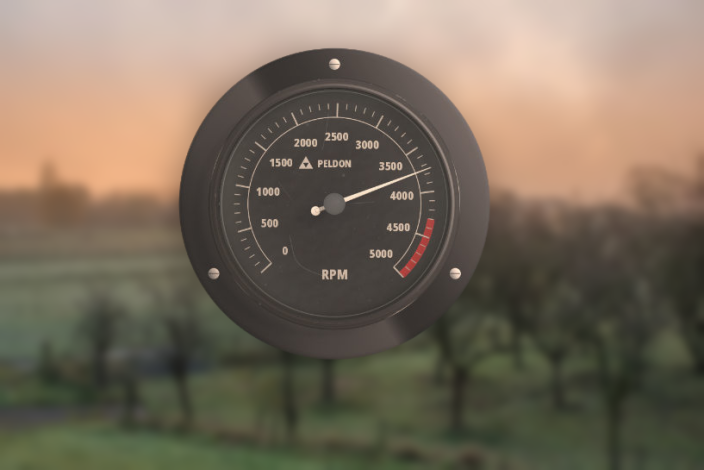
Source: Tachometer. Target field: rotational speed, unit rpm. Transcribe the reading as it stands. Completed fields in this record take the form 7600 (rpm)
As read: 3750 (rpm)
